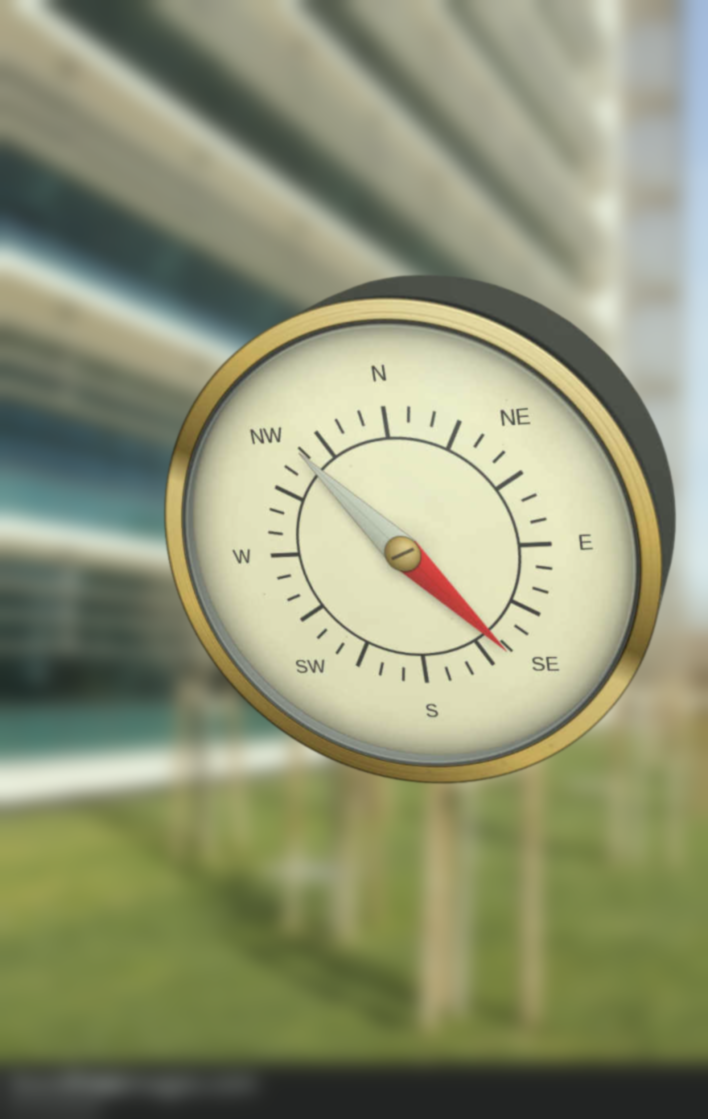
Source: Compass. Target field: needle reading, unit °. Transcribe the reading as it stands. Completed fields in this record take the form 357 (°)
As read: 140 (°)
